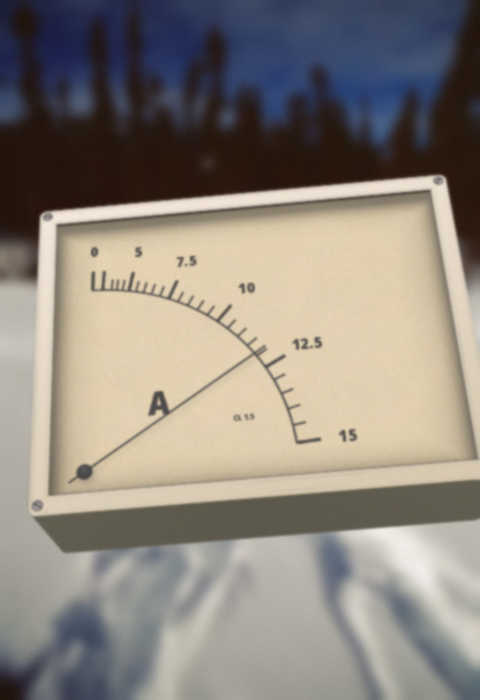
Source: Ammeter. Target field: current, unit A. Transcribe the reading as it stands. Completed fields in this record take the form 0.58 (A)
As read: 12 (A)
